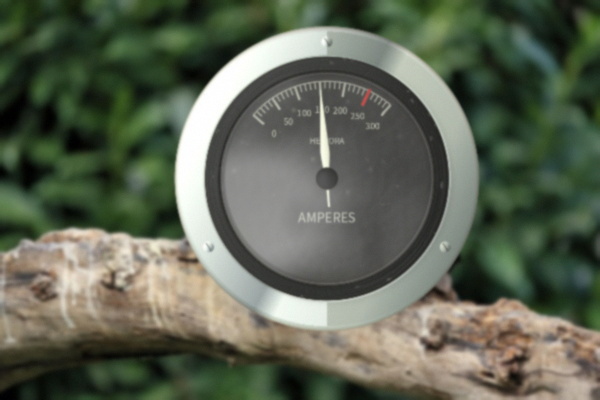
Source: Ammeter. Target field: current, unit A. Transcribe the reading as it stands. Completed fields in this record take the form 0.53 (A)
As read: 150 (A)
